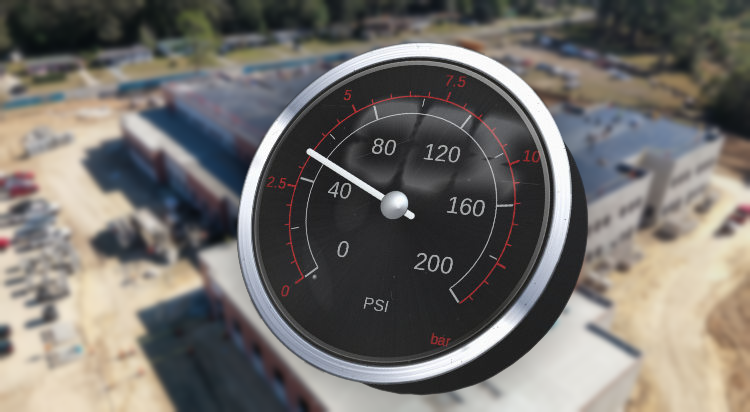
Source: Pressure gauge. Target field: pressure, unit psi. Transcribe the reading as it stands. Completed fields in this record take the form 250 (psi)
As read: 50 (psi)
